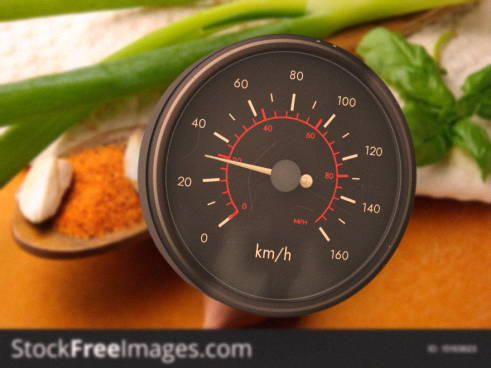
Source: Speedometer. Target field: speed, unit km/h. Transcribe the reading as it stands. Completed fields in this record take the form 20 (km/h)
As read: 30 (km/h)
